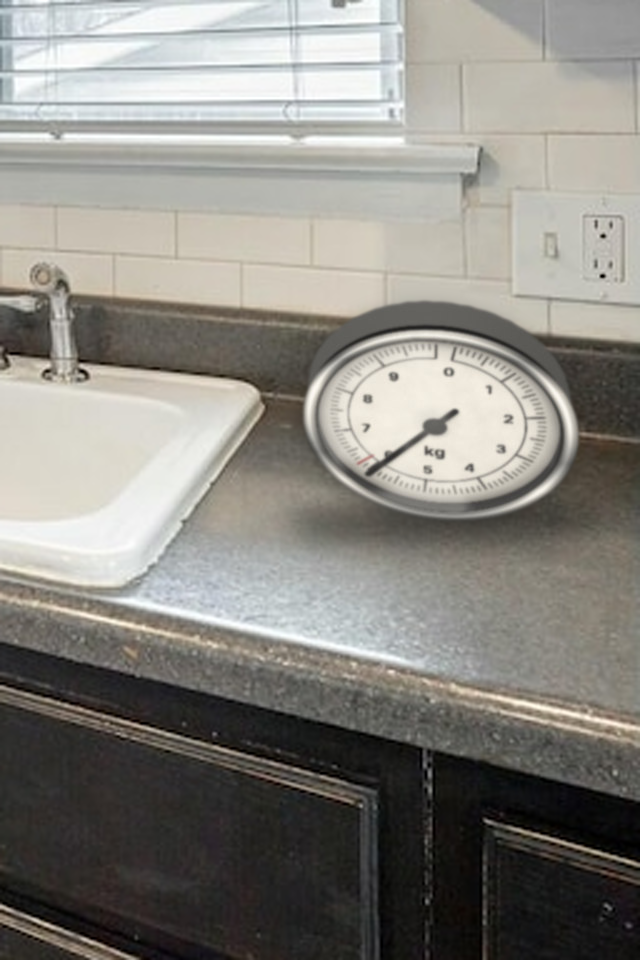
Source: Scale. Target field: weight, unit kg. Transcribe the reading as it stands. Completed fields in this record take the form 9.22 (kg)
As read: 6 (kg)
